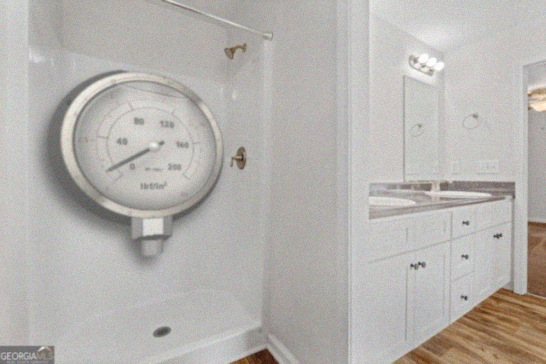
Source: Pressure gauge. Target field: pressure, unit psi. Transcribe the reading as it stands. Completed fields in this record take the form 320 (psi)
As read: 10 (psi)
